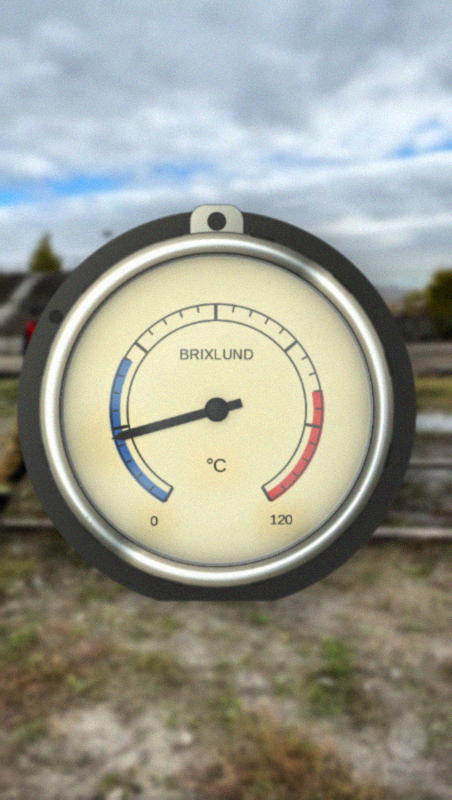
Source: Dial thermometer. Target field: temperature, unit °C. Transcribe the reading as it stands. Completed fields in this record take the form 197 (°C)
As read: 18 (°C)
